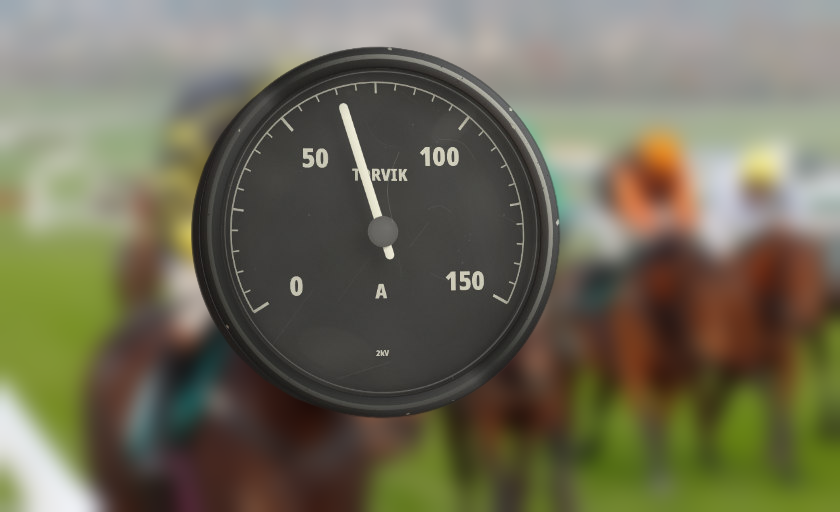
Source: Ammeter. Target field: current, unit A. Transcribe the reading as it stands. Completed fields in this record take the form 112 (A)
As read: 65 (A)
